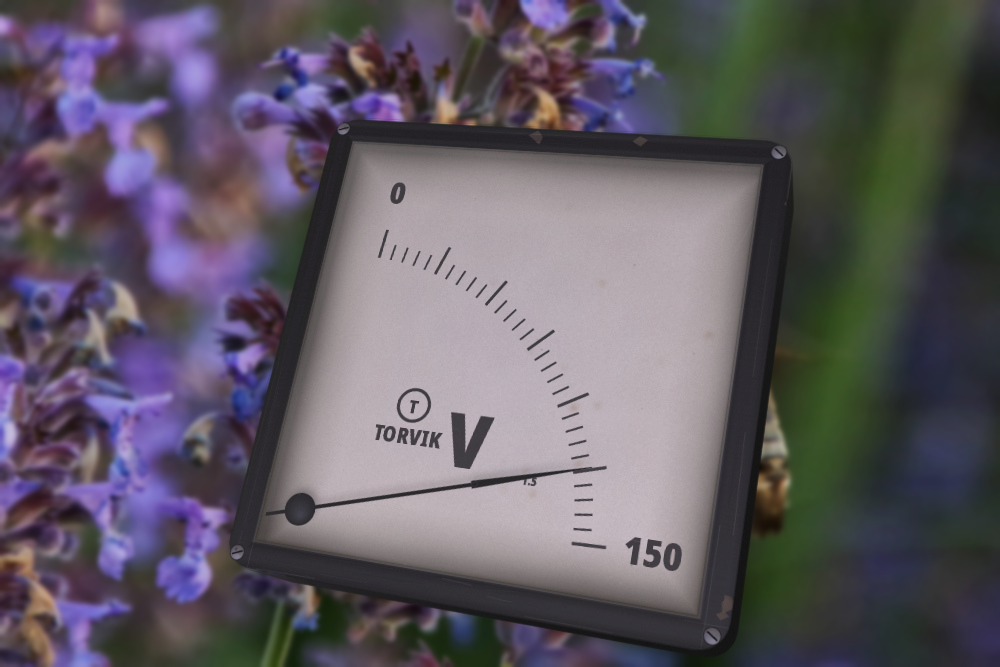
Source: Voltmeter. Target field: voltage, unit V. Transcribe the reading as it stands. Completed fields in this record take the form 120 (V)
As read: 125 (V)
